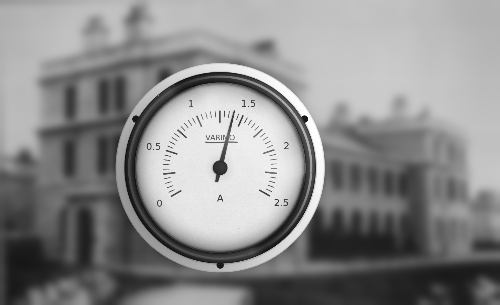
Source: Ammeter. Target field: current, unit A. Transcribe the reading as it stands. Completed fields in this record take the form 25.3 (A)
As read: 1.4 (A)
